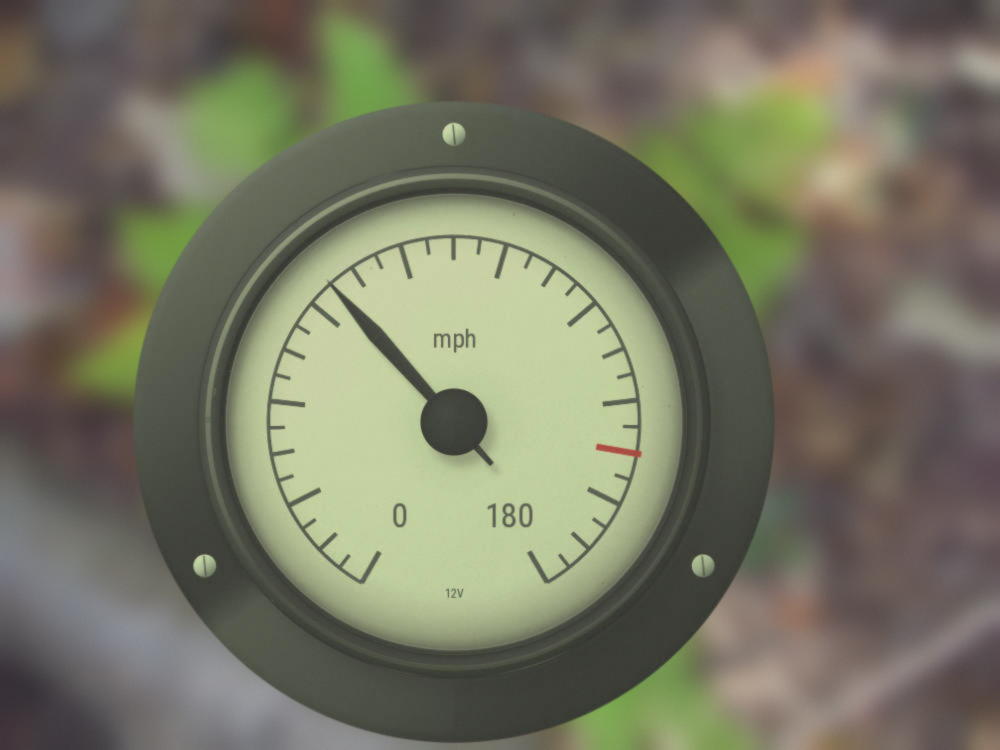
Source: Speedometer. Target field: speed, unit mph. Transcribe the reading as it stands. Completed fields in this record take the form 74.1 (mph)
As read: 65 (mph)
